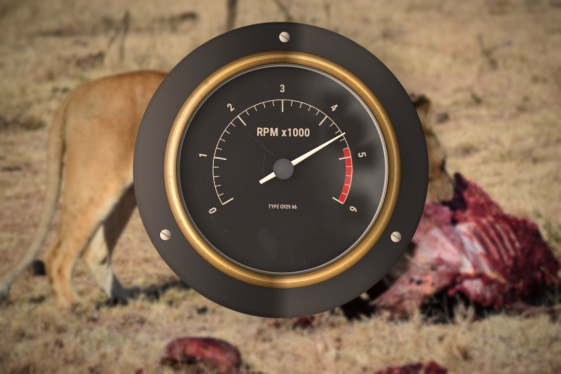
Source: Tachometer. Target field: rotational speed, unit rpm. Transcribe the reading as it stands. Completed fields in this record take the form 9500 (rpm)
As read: 4500 (rpm)
